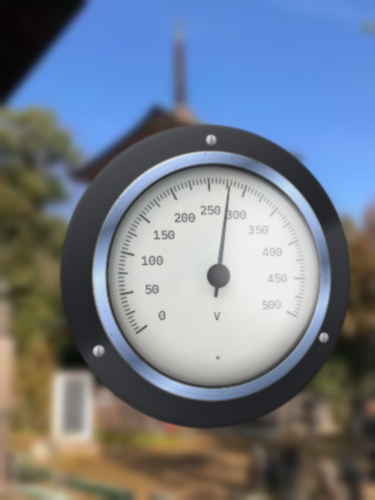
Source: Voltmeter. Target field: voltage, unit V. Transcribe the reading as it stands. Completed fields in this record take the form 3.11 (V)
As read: 275 (V)
